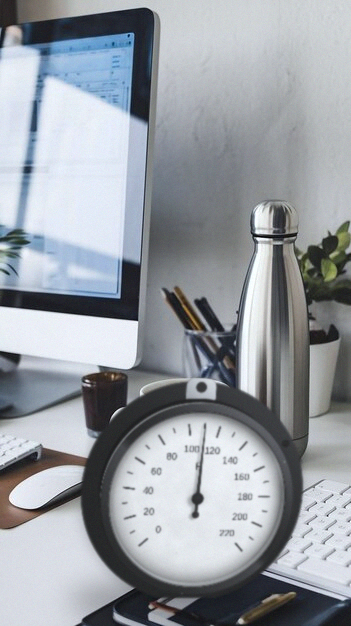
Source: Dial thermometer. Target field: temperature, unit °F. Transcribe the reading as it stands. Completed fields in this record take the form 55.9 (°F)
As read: 110 (°F)
